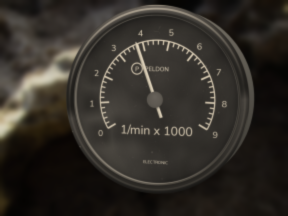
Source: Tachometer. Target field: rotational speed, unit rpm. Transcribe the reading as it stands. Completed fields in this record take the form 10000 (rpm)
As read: 3800 (rpm)
